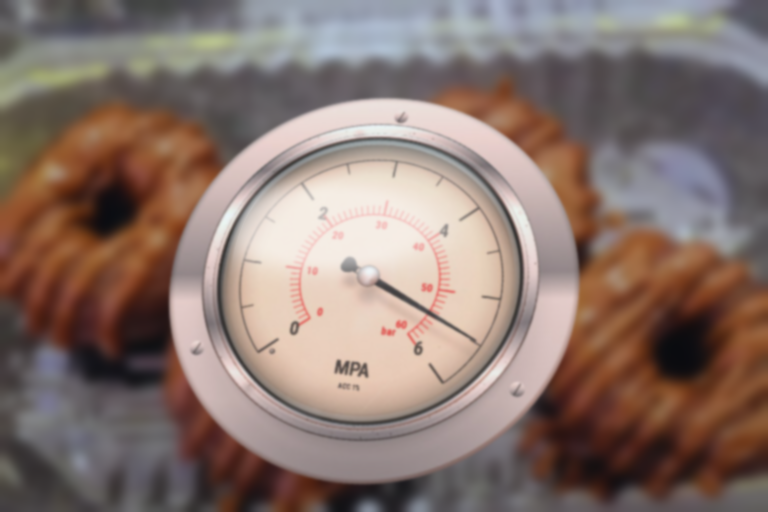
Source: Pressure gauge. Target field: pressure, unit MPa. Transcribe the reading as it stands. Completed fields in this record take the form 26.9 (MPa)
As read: 5.5 (MPa)
